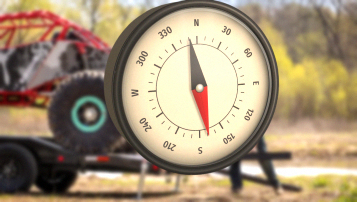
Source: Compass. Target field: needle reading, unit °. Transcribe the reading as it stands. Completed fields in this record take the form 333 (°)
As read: 170 (°)
